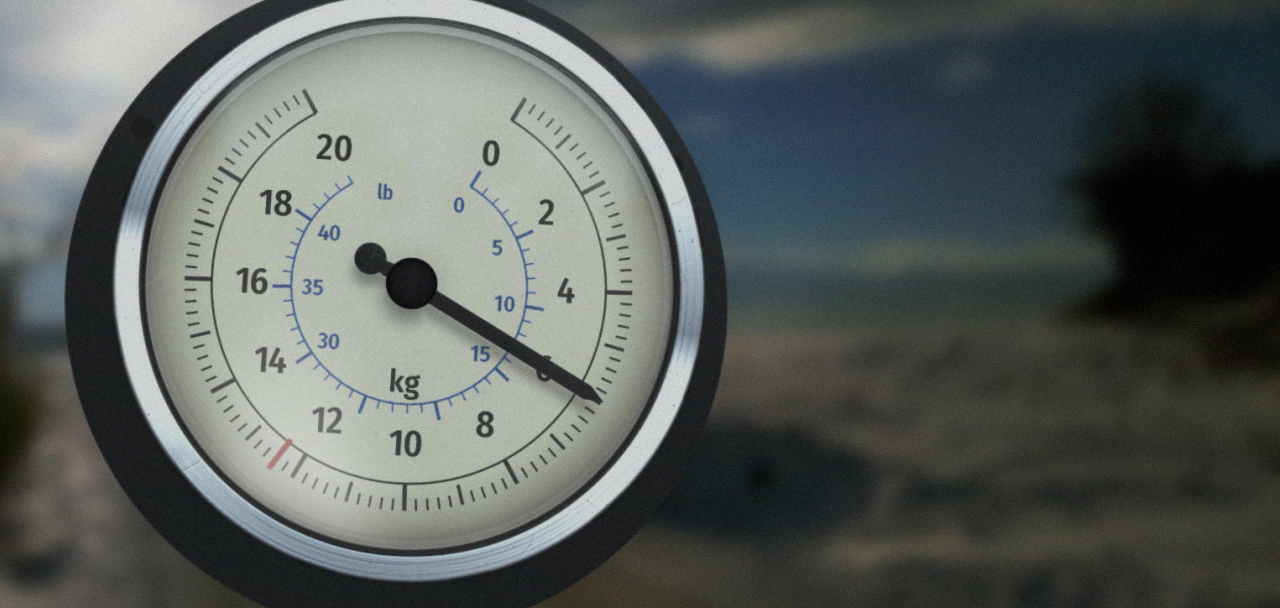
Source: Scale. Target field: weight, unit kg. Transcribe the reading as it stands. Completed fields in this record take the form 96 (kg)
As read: 6 (kg)
